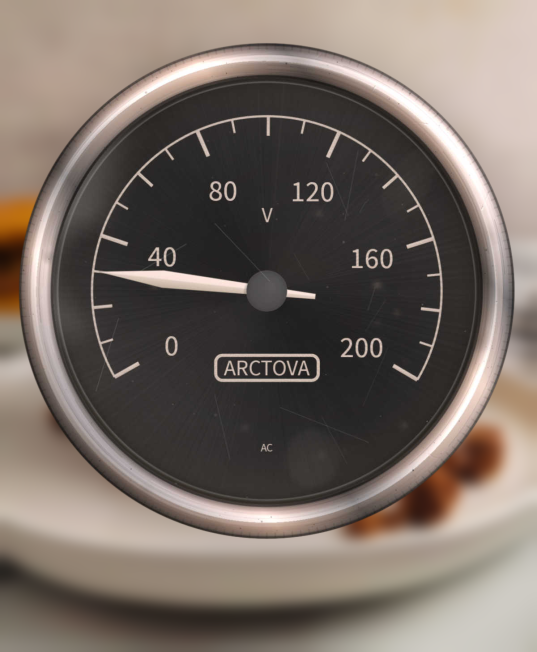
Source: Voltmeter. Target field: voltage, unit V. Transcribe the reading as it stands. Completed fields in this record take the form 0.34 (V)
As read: 30 (V)
